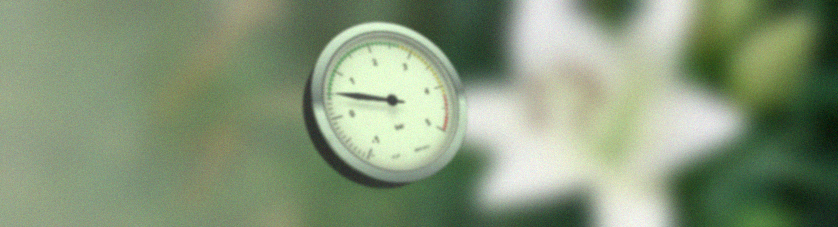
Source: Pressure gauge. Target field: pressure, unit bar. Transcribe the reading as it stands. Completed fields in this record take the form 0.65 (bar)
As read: 0.5 (bar)
